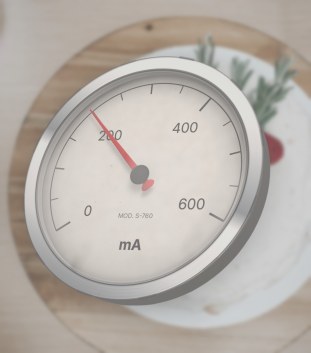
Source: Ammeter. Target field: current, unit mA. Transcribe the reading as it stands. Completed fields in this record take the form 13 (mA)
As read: 200 (mA)
